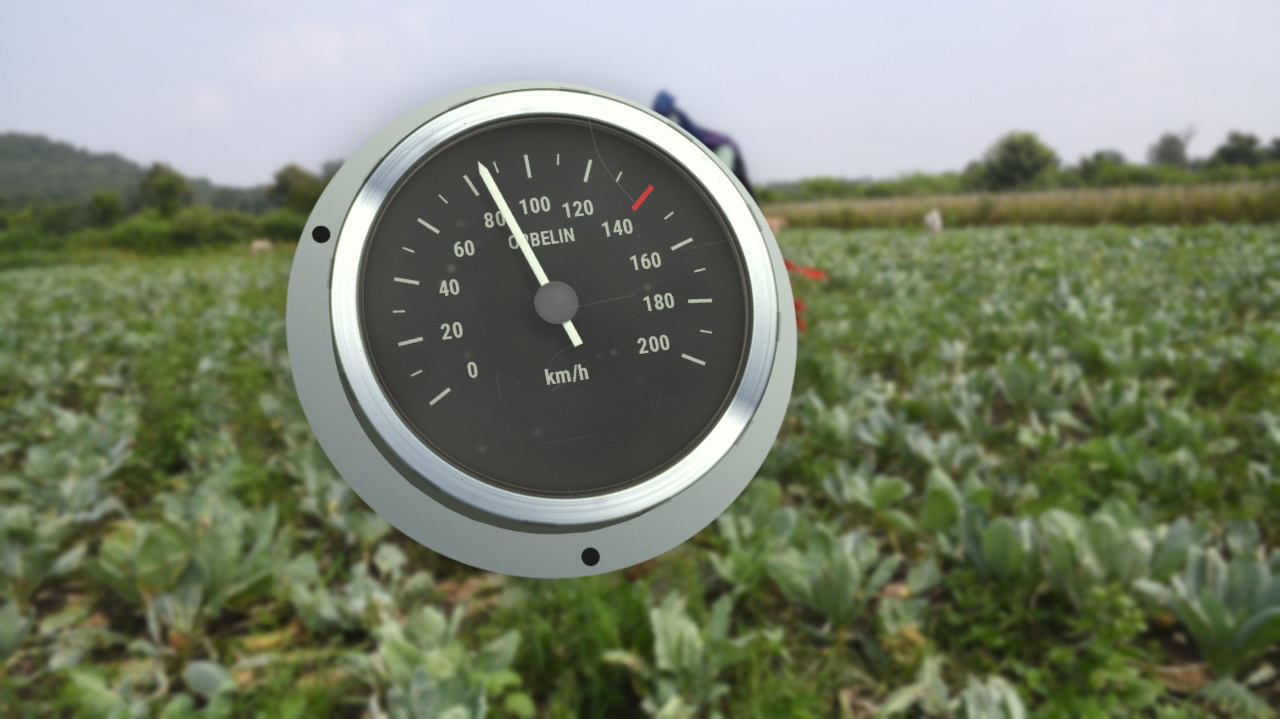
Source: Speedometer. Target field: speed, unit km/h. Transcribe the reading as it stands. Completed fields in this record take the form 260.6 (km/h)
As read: 85 (km/h)
